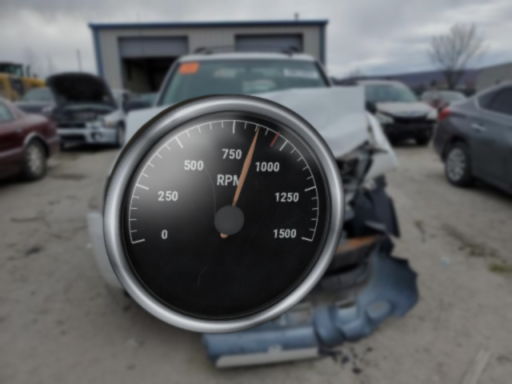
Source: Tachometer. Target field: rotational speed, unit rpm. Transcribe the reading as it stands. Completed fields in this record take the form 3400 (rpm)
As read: 850 (rpm)
